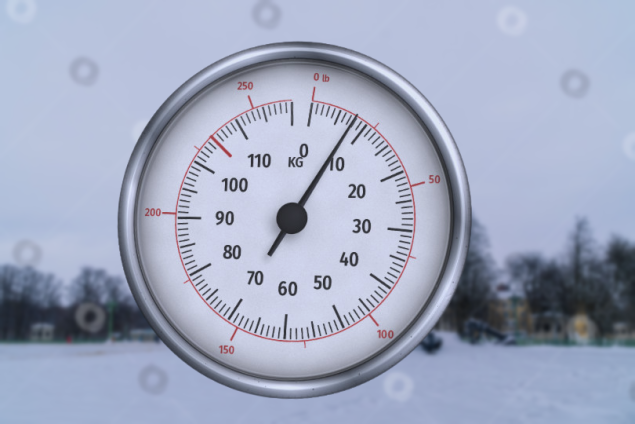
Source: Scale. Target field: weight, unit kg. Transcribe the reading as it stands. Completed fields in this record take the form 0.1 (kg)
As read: 8 (kg)
